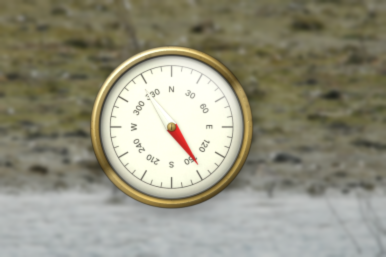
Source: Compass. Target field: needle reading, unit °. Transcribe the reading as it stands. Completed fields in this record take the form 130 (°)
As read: 145 (°)
